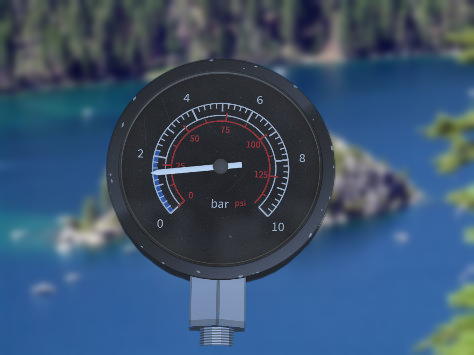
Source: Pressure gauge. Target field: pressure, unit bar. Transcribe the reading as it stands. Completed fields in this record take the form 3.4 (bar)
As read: 1.4 (bar)
